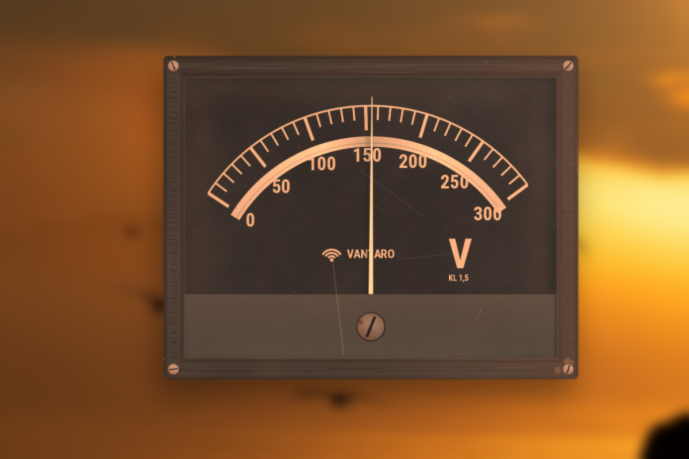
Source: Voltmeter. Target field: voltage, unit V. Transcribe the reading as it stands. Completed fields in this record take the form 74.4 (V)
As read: 155 (V)
